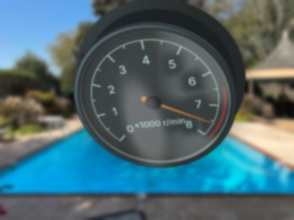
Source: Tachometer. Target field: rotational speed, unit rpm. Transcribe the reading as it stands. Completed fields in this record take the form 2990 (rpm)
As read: 7500 (rpm)
